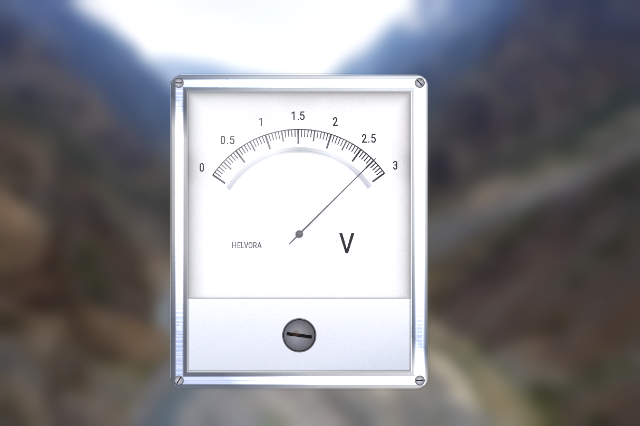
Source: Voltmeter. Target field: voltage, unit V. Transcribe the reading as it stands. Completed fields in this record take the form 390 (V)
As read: 2.75 (V)
